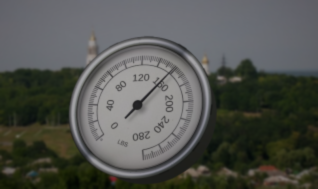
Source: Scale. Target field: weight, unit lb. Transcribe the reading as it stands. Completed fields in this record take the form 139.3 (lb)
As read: 160 (lb)
